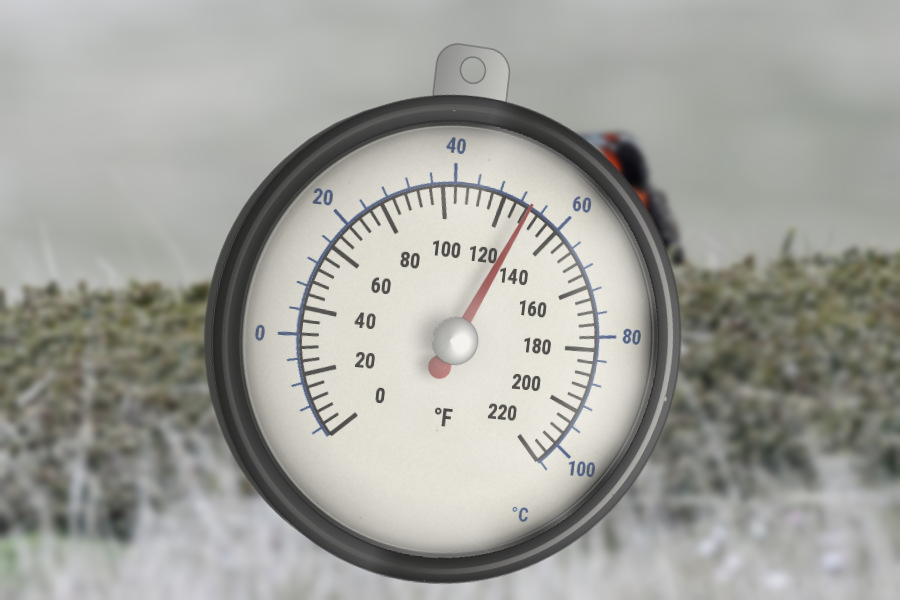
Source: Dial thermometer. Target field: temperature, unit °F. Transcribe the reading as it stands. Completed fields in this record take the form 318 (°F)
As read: 128 (°F)
